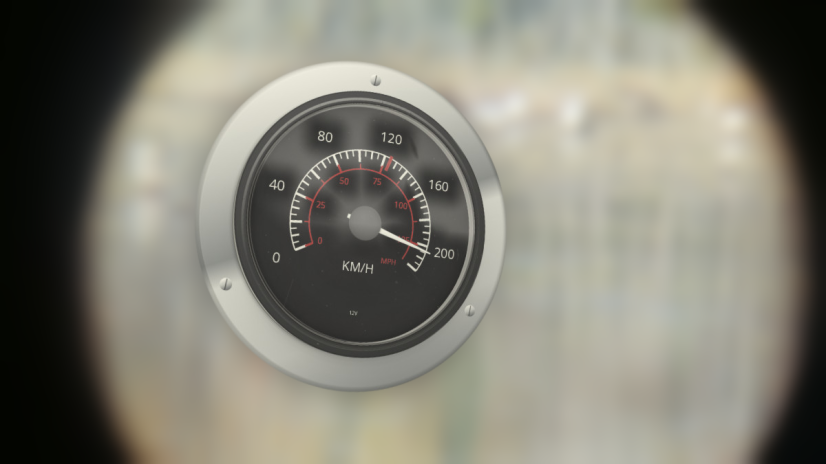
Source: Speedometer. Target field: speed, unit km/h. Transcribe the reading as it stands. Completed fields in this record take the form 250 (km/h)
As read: 205 (km/h)
